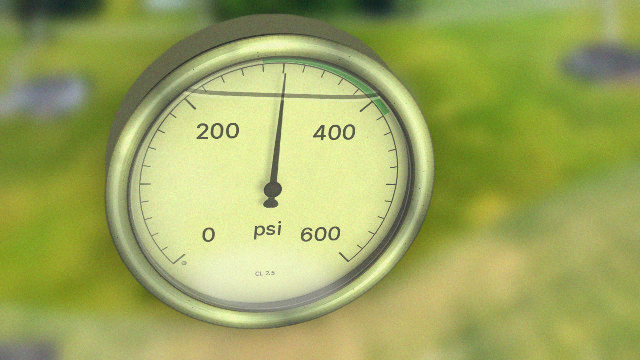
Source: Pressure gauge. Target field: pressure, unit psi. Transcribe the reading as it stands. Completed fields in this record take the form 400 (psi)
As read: 300 (psi)
